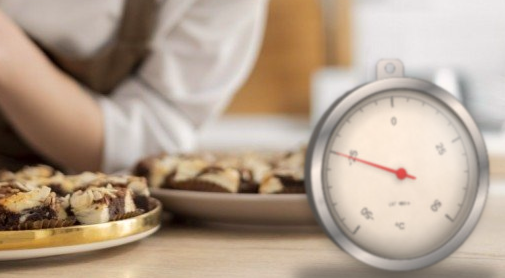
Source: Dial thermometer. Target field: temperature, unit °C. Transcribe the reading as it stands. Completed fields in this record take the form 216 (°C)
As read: -25 (°C)
